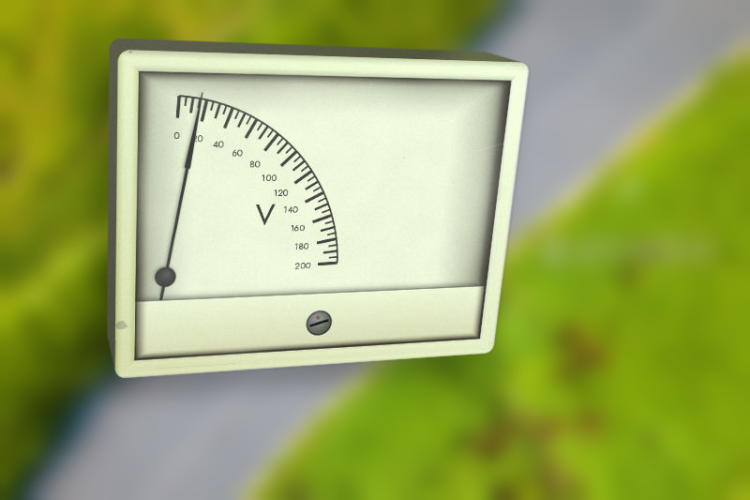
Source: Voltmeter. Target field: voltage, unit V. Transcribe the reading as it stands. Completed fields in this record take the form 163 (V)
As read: 15 (V)
